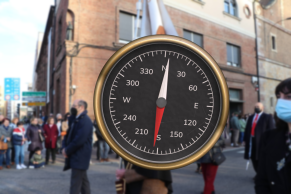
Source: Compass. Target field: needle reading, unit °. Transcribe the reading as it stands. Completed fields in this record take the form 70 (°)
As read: 185 (°)
